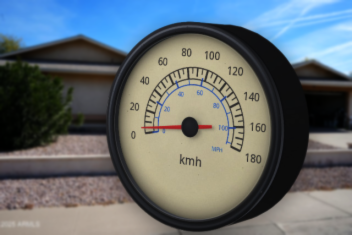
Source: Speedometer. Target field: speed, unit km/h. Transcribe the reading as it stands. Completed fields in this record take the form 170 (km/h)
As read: 5 (km/h)
